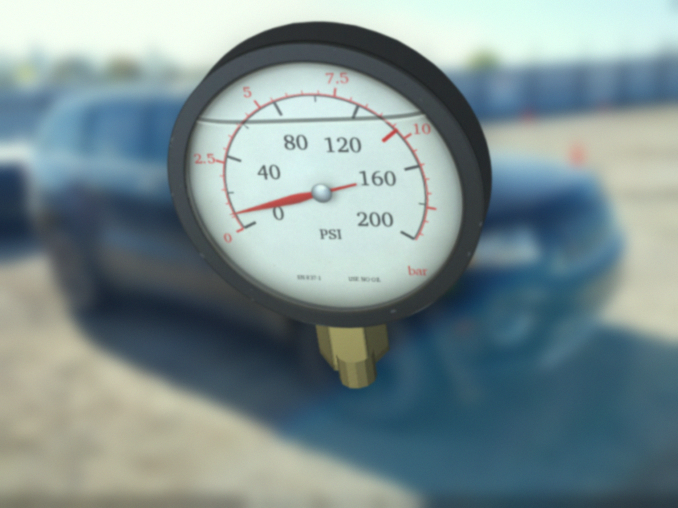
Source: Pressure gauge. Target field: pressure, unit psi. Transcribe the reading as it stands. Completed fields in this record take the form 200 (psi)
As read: 10 (psi)
